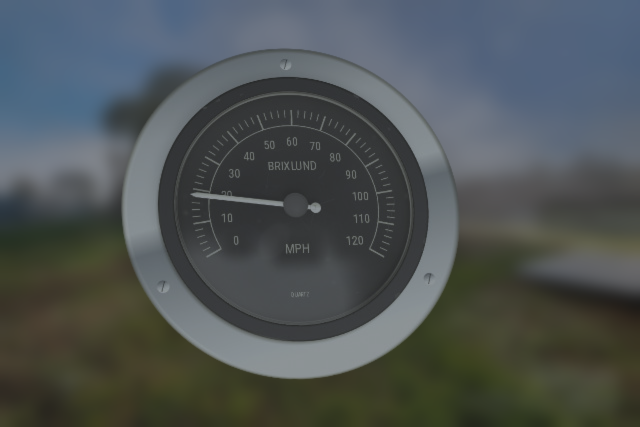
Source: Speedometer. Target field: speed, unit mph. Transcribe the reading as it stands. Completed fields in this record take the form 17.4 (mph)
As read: 18 (mph)
